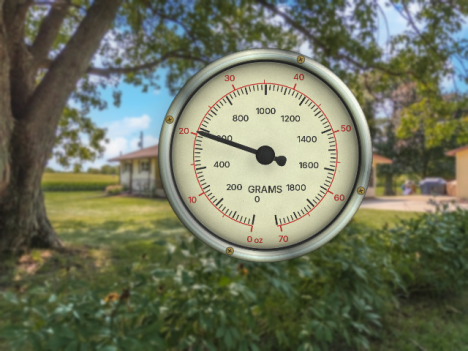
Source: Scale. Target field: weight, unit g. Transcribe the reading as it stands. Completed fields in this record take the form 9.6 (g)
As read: 580 (g)
